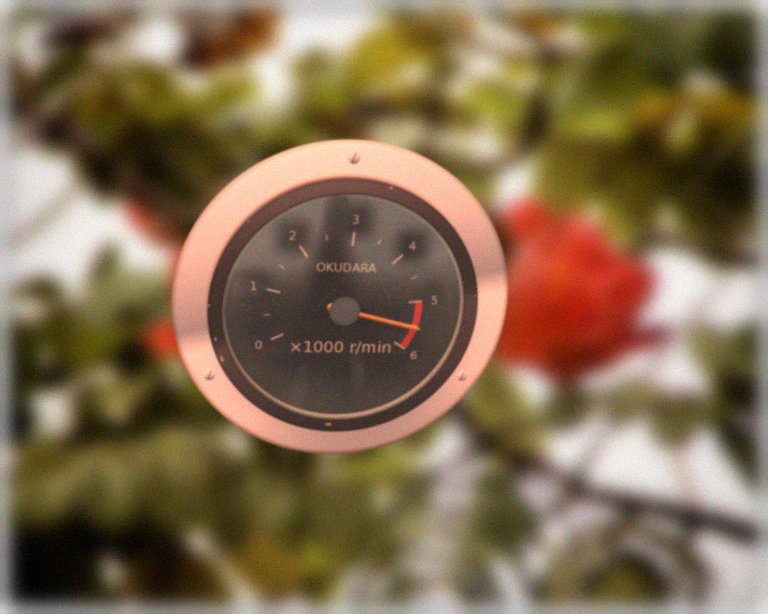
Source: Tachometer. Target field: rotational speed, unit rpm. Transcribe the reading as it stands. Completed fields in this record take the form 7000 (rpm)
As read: 5500 (rpm)
